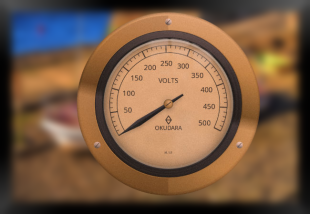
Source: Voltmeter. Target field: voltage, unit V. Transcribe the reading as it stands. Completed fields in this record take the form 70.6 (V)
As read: 0 (V)
